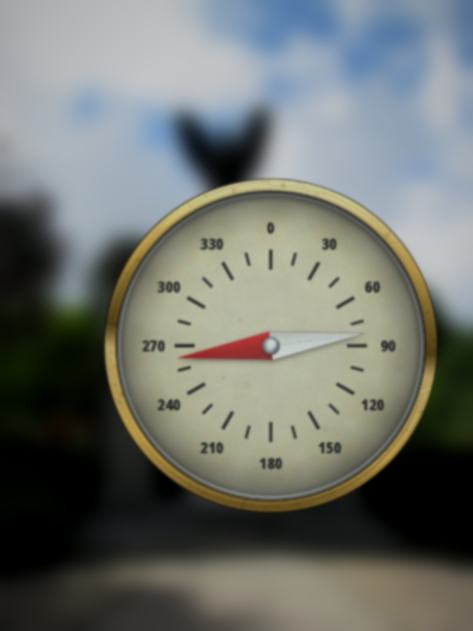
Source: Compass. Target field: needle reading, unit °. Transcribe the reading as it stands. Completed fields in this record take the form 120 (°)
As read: 262.5 (°)
